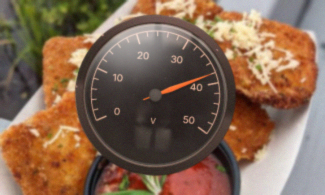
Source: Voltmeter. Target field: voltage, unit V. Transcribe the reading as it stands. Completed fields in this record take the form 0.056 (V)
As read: 38 (V)
